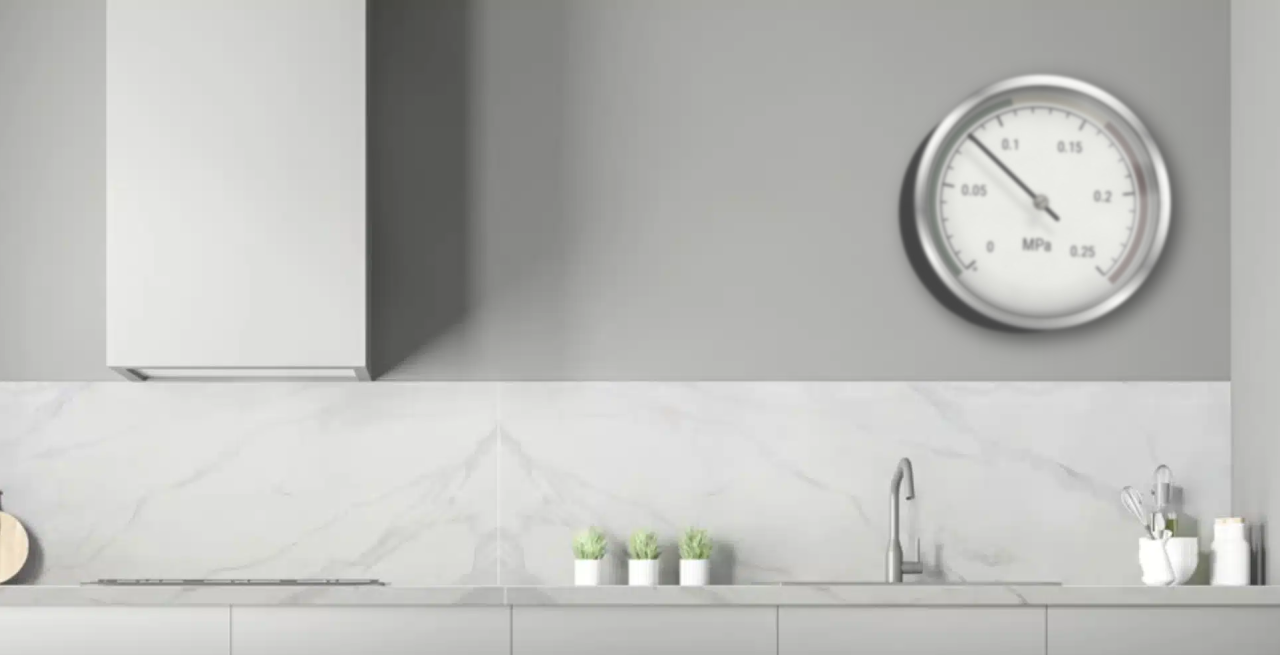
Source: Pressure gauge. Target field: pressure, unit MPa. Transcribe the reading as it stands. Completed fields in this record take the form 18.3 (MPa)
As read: 0.08 (MPa)
